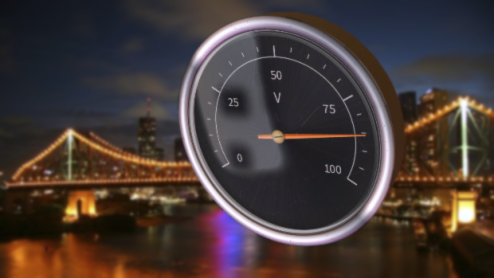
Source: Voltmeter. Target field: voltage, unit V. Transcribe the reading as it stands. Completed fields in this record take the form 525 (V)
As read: 85 (V)
